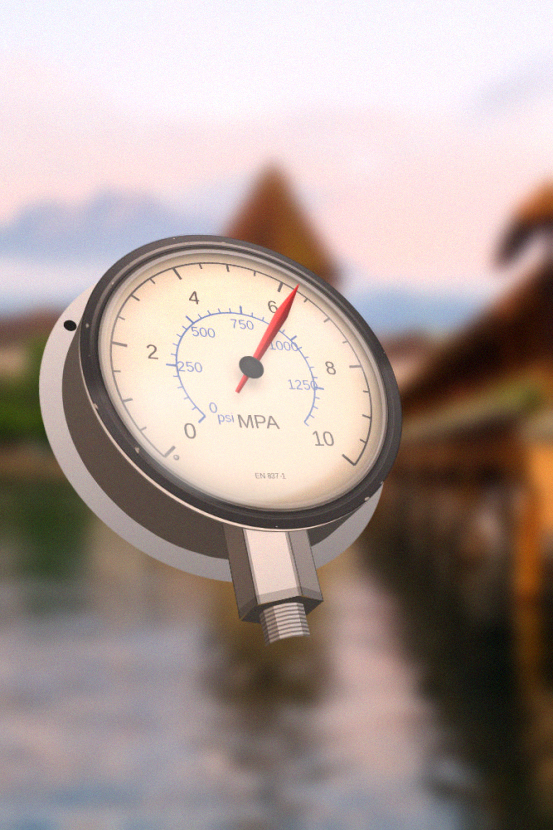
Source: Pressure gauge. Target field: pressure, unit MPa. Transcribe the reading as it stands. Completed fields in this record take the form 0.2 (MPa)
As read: 6.25 (MPa)
